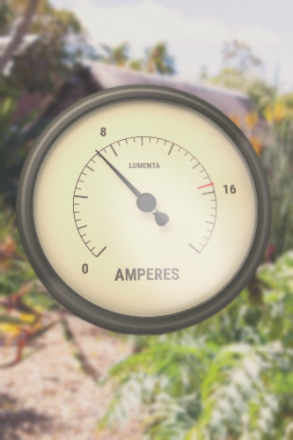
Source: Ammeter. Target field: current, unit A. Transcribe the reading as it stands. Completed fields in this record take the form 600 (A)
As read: 7 (A)
